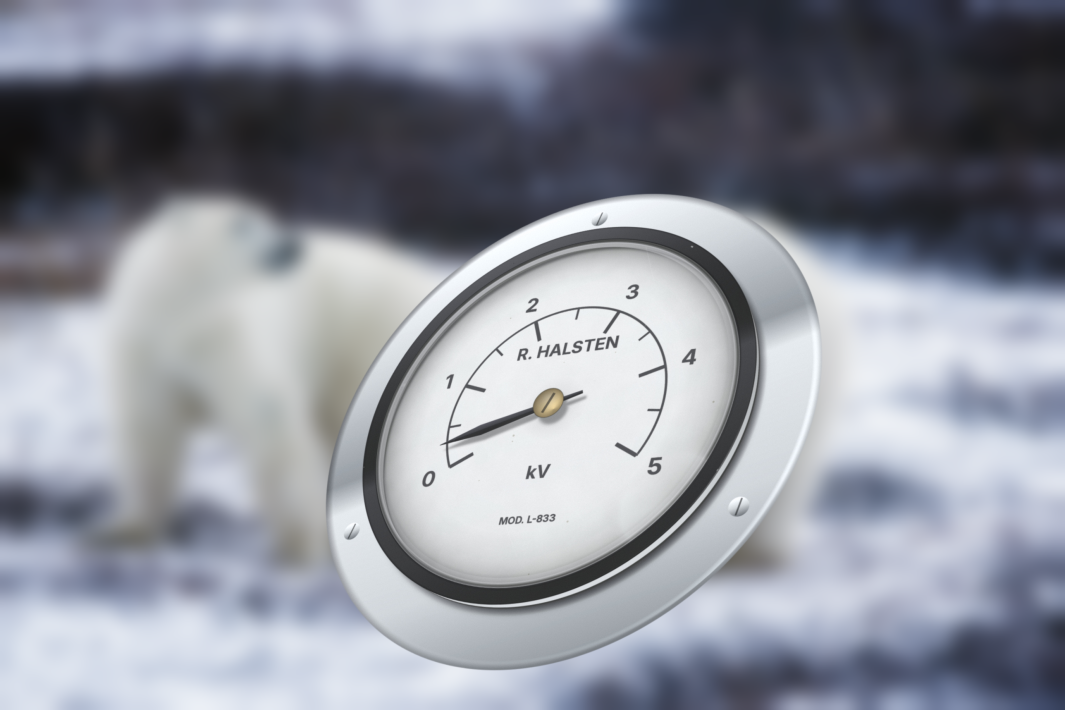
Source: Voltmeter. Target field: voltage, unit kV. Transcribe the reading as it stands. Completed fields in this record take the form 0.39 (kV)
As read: 0.25 (kV)
